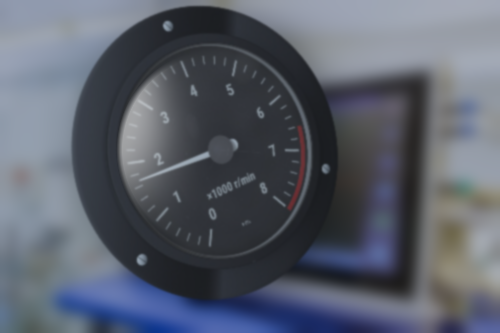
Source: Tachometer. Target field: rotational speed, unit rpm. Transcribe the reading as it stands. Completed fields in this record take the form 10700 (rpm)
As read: 1700 (rpm)
